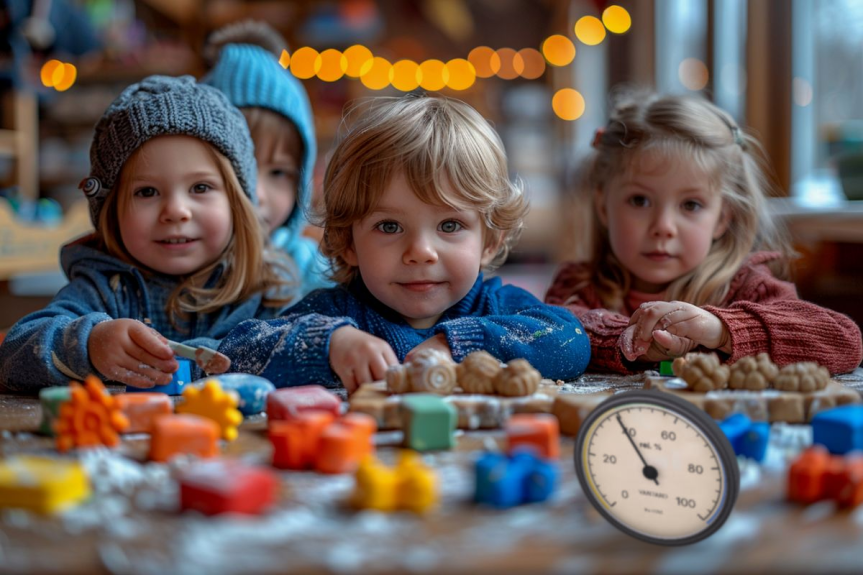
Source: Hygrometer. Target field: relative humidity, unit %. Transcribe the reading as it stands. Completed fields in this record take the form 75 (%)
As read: 40 (%)
